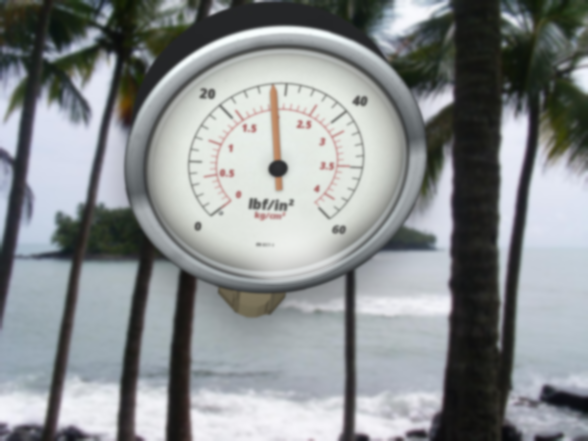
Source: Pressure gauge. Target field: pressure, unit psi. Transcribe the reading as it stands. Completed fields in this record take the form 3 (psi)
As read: 28 (psi)
